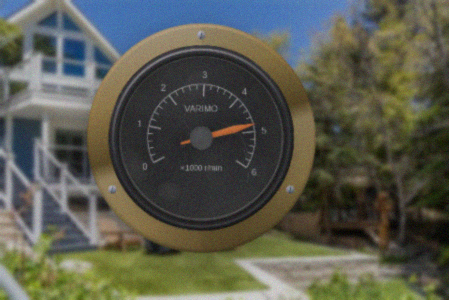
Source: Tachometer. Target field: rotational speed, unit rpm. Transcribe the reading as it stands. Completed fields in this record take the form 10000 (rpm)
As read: 4800 (rpm)
